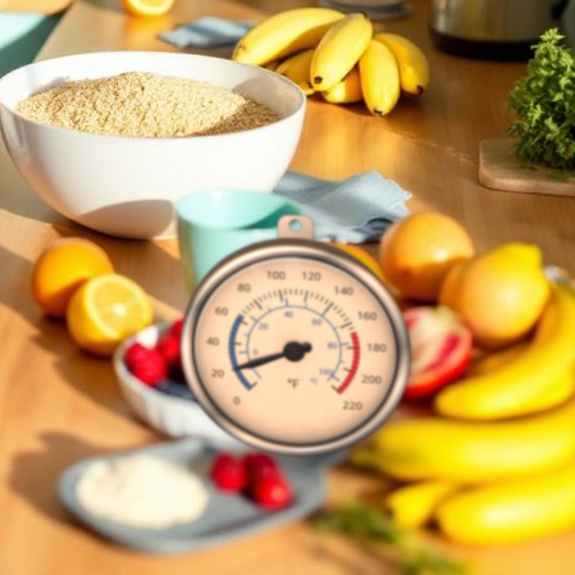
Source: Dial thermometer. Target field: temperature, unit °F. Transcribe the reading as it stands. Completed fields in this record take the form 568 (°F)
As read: 20 (°F)
